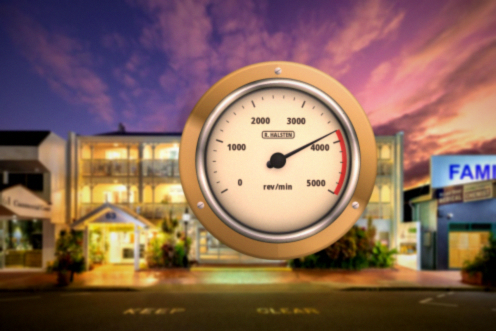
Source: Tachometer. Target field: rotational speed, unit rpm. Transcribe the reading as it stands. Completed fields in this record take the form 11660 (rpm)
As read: 3800 (rpm)
